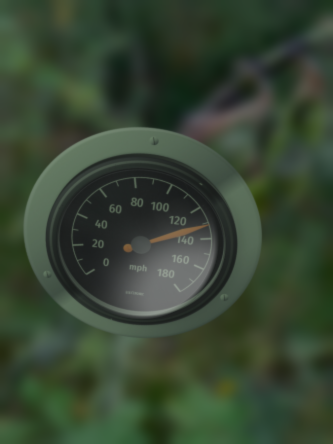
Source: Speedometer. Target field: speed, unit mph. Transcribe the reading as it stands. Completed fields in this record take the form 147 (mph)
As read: 130 (mph)
